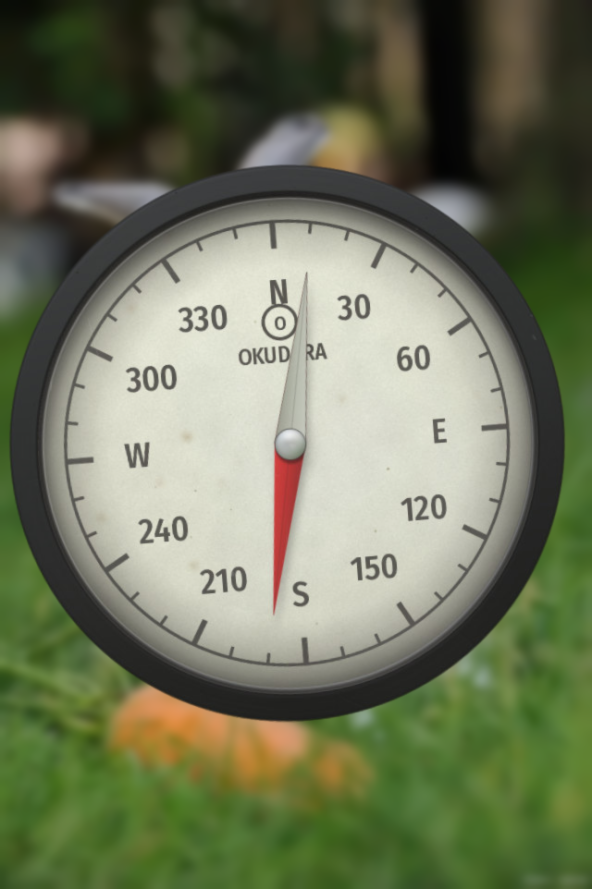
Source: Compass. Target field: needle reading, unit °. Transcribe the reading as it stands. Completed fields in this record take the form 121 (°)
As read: 190 (°)
